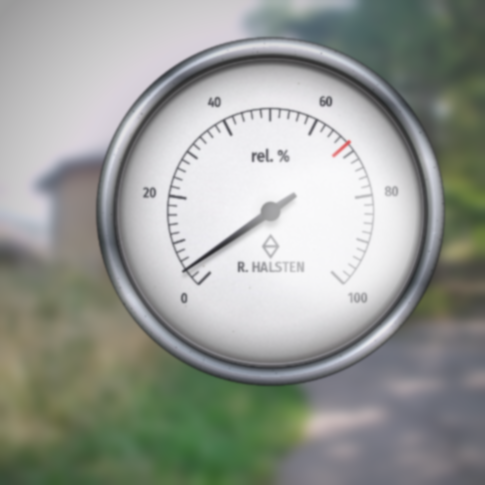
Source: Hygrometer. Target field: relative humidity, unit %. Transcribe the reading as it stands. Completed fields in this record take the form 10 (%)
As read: 4 (%)
